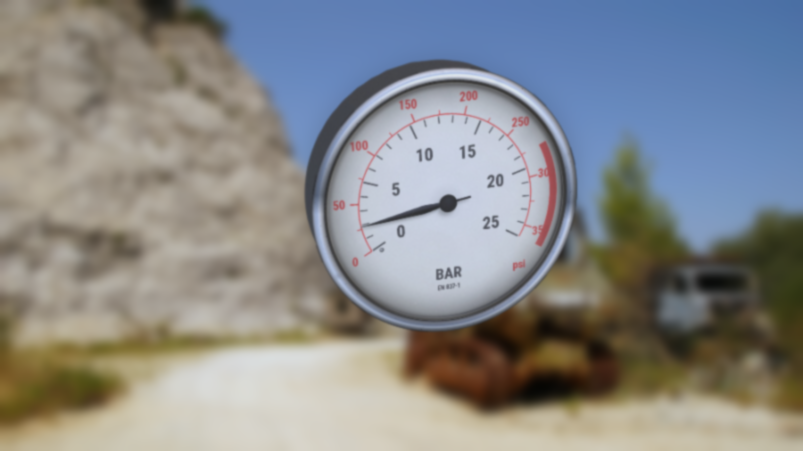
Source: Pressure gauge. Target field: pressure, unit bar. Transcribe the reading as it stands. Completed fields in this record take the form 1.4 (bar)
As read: 2 (bar)
